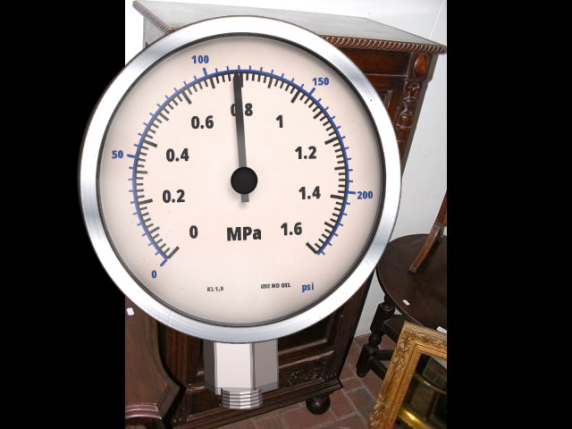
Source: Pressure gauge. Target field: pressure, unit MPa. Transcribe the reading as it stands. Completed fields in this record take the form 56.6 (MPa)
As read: 0.78 (MPa)
